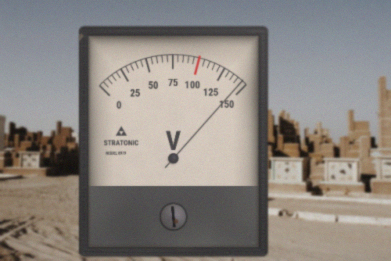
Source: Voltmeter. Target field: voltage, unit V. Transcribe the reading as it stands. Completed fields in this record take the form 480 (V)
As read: 145 (V)
